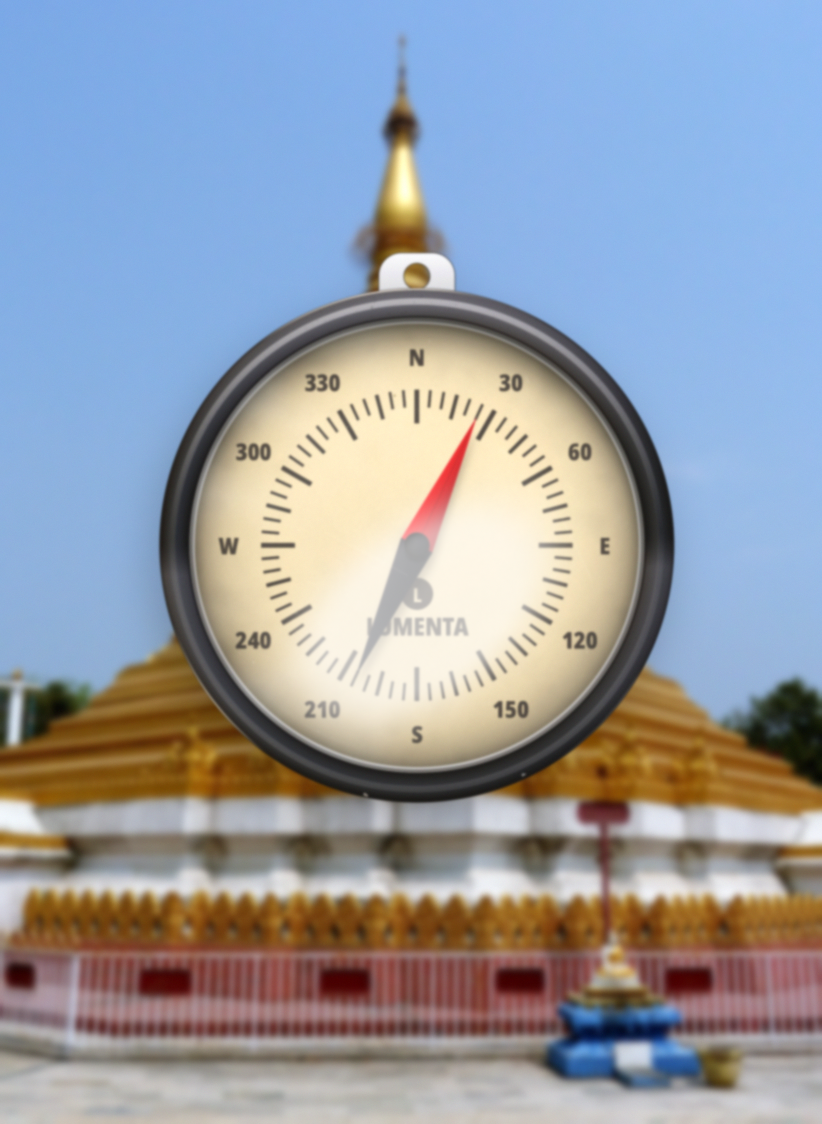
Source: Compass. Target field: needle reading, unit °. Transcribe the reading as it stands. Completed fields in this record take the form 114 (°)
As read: 25 (°)
